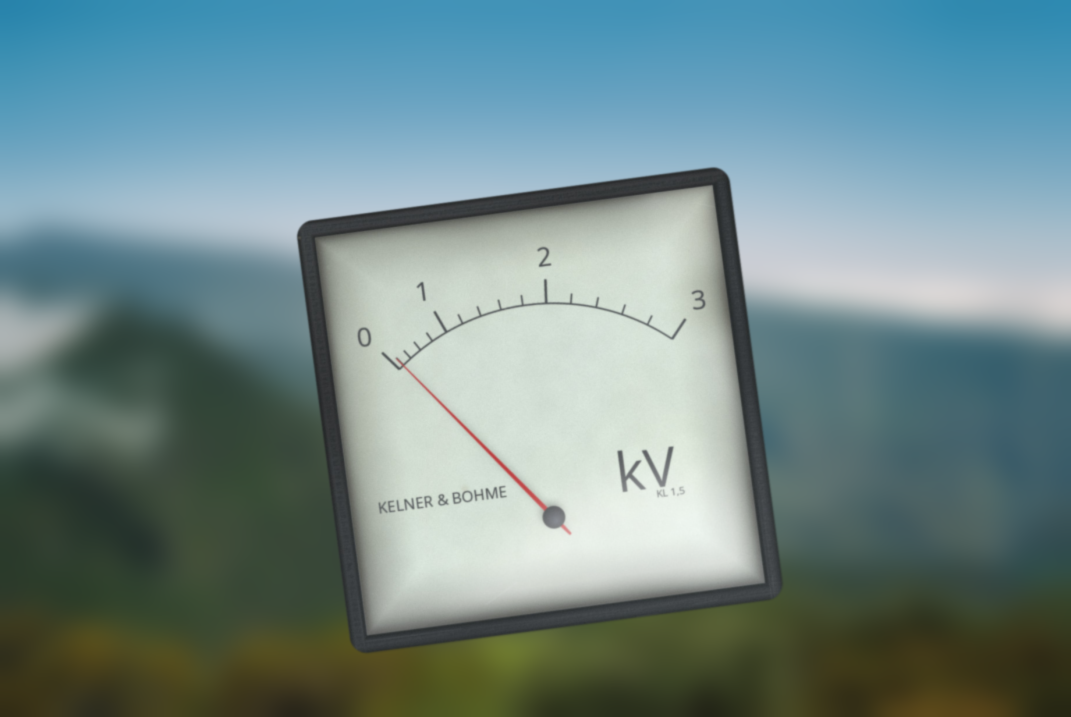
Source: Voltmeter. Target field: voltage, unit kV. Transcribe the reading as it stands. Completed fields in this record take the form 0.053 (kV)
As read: 0.2 (kV)
